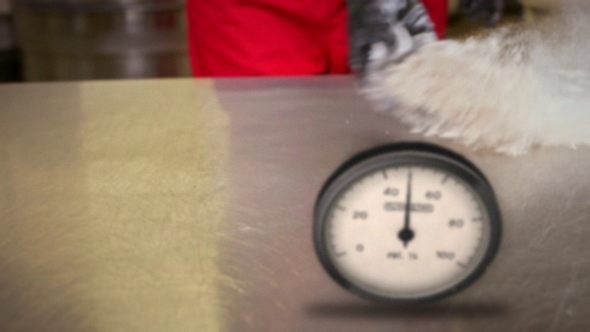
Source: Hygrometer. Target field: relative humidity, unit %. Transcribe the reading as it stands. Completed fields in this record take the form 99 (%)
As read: 48 (%)
